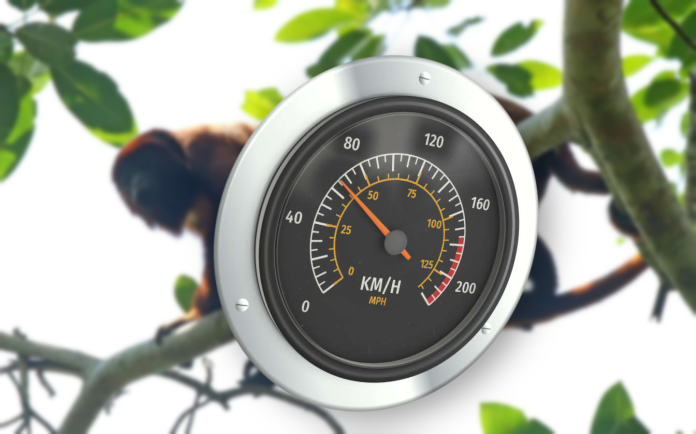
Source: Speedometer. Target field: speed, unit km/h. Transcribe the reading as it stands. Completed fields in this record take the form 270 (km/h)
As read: 65 (km/h)
